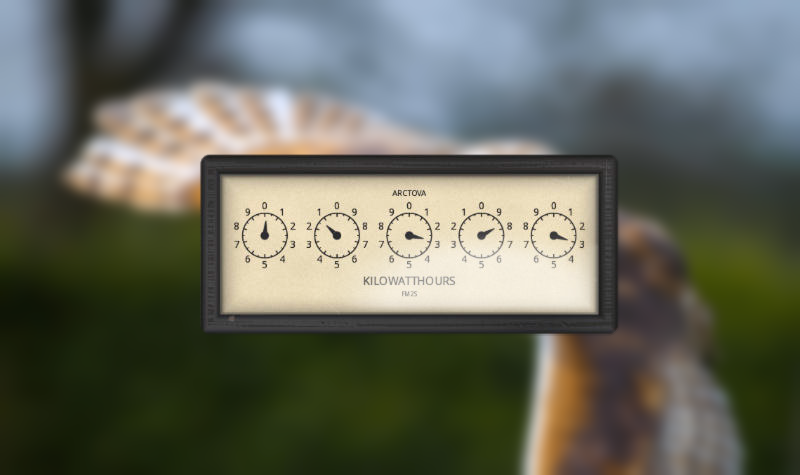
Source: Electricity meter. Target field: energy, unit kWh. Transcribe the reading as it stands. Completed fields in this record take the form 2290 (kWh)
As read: 1283 (kWh)
